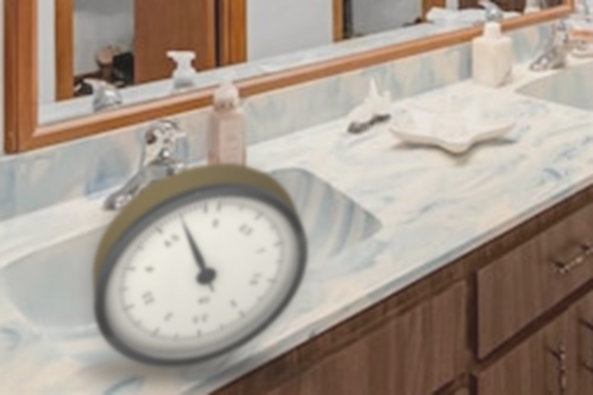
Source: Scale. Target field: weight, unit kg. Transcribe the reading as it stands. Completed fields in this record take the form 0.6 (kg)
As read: 4.75 (kg)
